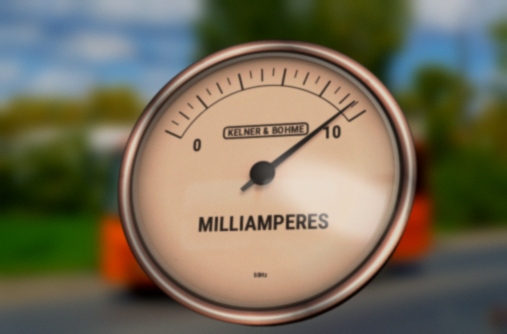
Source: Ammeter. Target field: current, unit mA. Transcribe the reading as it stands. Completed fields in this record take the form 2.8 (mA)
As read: 9.5 (mA)
